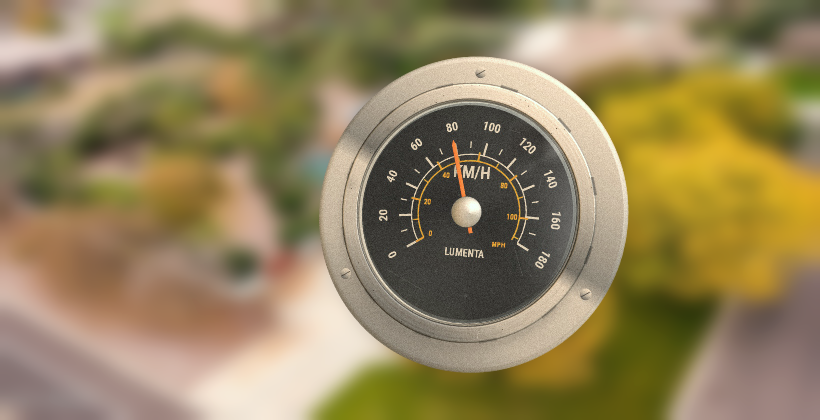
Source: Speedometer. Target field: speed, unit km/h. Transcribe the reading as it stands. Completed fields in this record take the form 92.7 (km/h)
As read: 80 (km/h)
